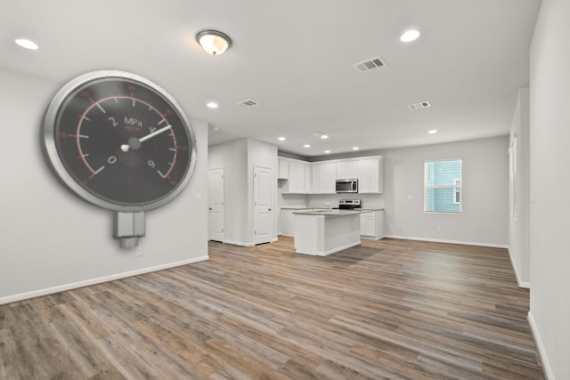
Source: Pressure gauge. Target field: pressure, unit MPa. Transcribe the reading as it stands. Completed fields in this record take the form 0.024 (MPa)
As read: 4.25 (MPa)
